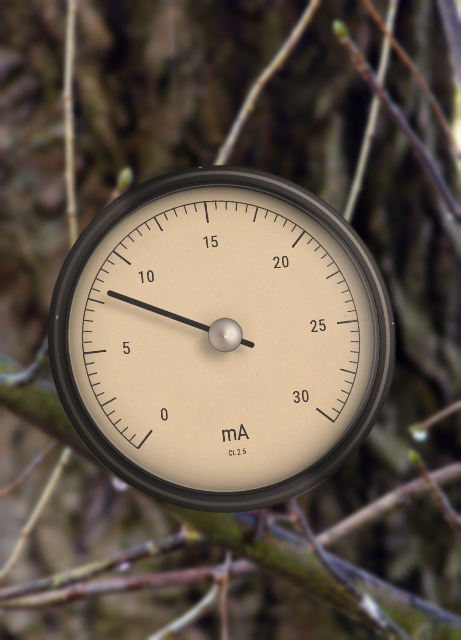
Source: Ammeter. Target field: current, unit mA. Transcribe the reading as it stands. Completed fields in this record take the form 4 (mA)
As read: 8 (mA)
